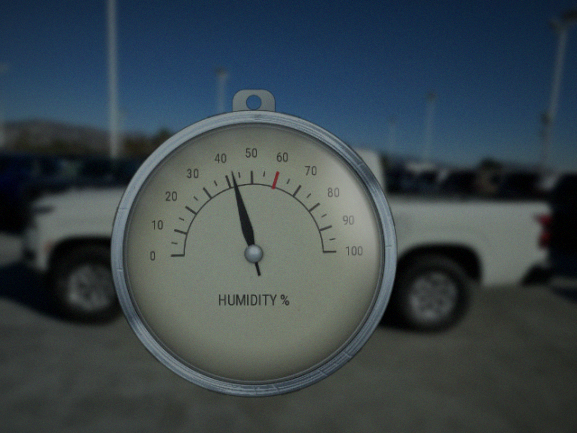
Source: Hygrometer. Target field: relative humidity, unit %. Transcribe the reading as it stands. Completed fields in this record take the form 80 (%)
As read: 42.5 (%)
